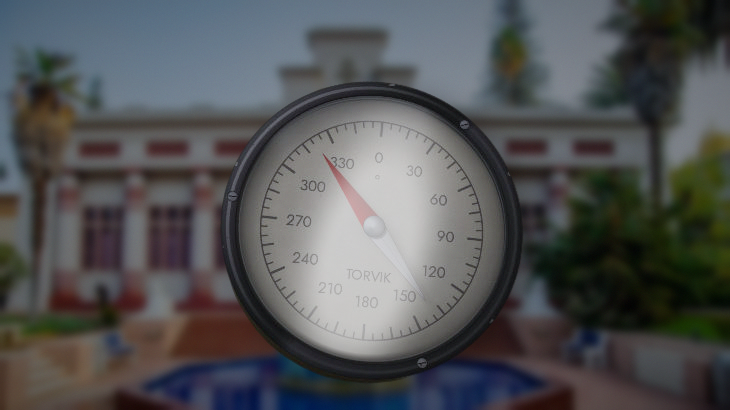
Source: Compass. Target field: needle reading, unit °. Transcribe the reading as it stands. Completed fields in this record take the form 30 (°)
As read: 320 (°)
